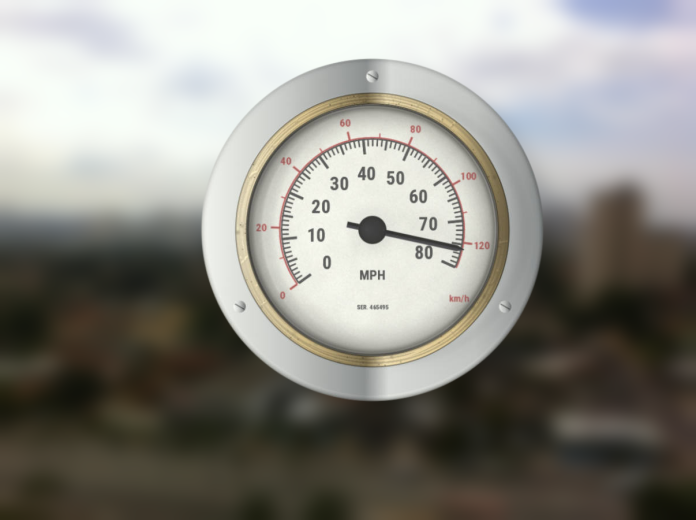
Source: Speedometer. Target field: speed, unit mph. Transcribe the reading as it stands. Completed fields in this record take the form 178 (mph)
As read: 76 (mph)
